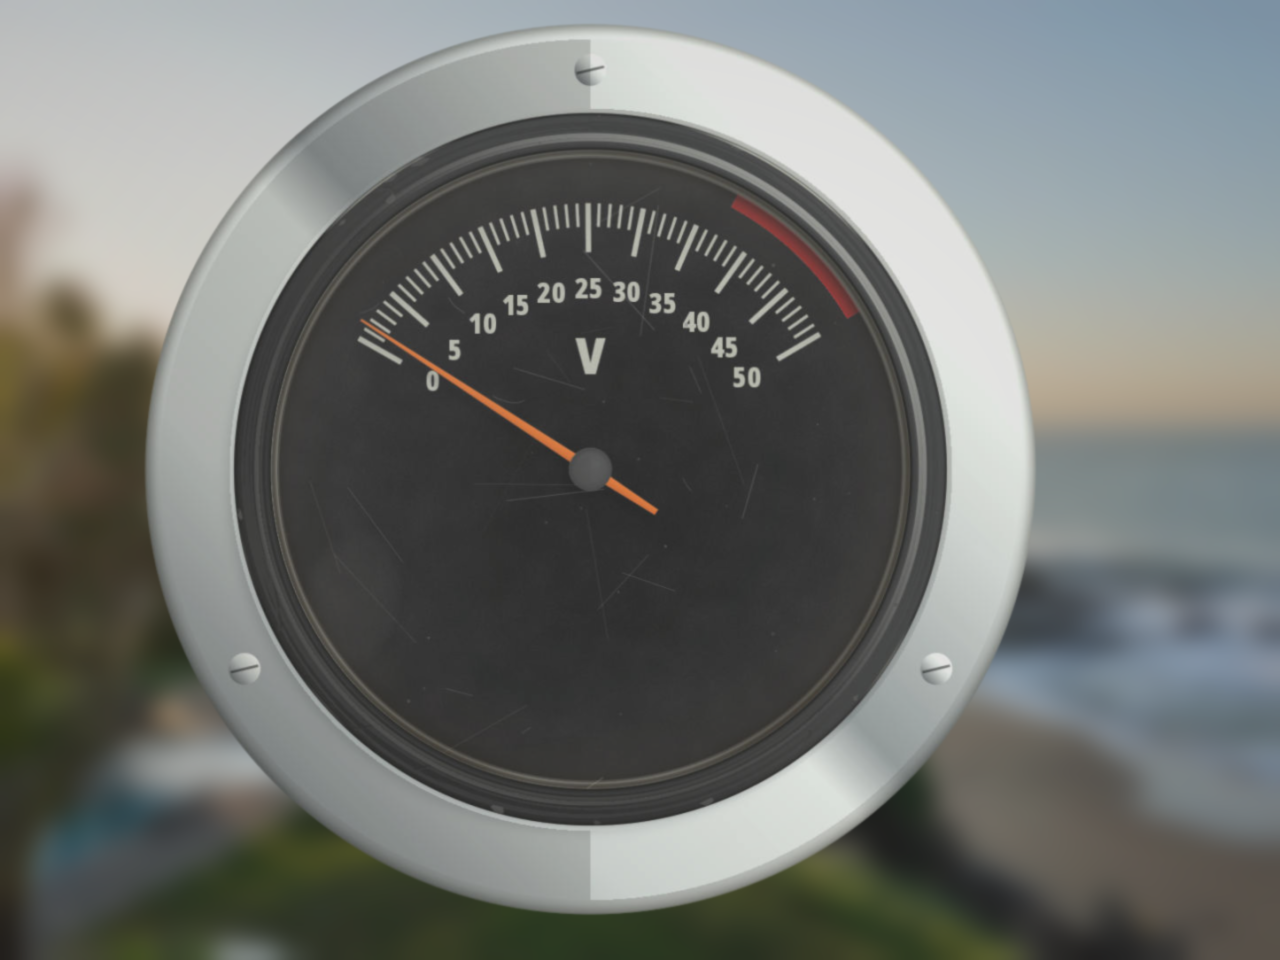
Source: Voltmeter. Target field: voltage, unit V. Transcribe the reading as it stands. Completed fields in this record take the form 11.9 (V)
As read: 1.5 (V)
